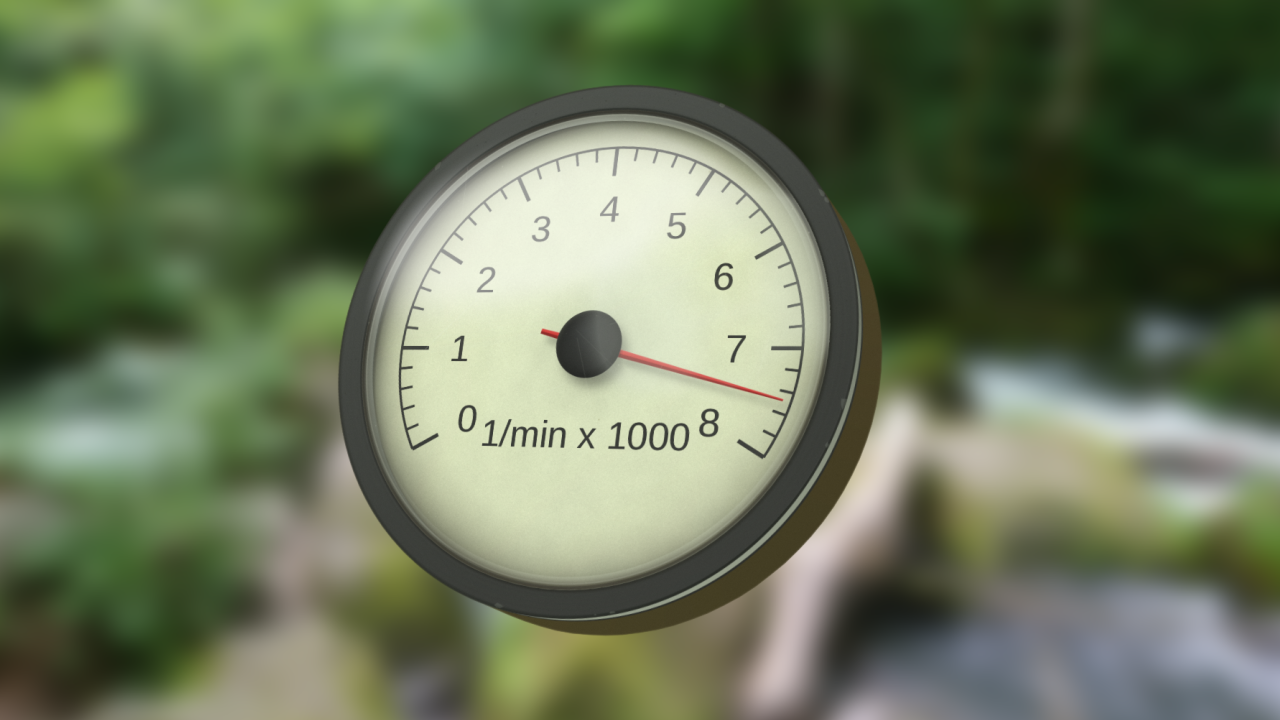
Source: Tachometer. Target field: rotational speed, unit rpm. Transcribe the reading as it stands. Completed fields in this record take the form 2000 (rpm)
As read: 7500 (rpm)
